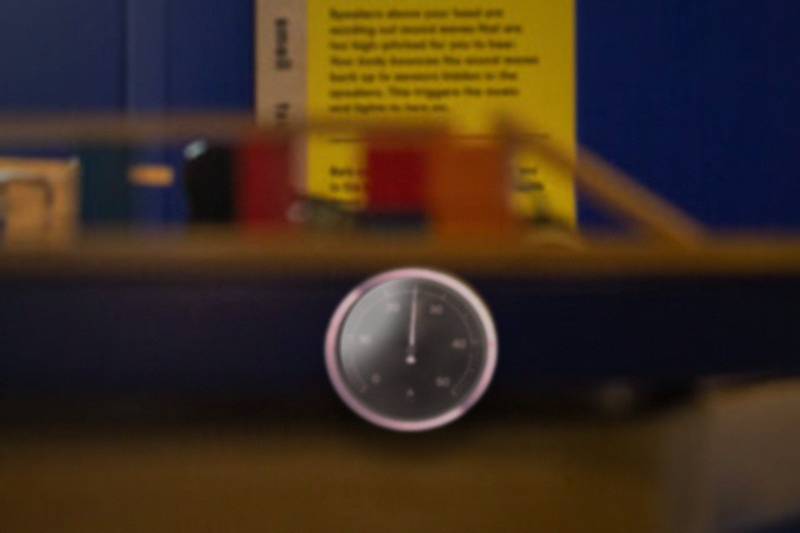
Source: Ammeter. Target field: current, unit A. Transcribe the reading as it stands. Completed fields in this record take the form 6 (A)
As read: 25 (A)
